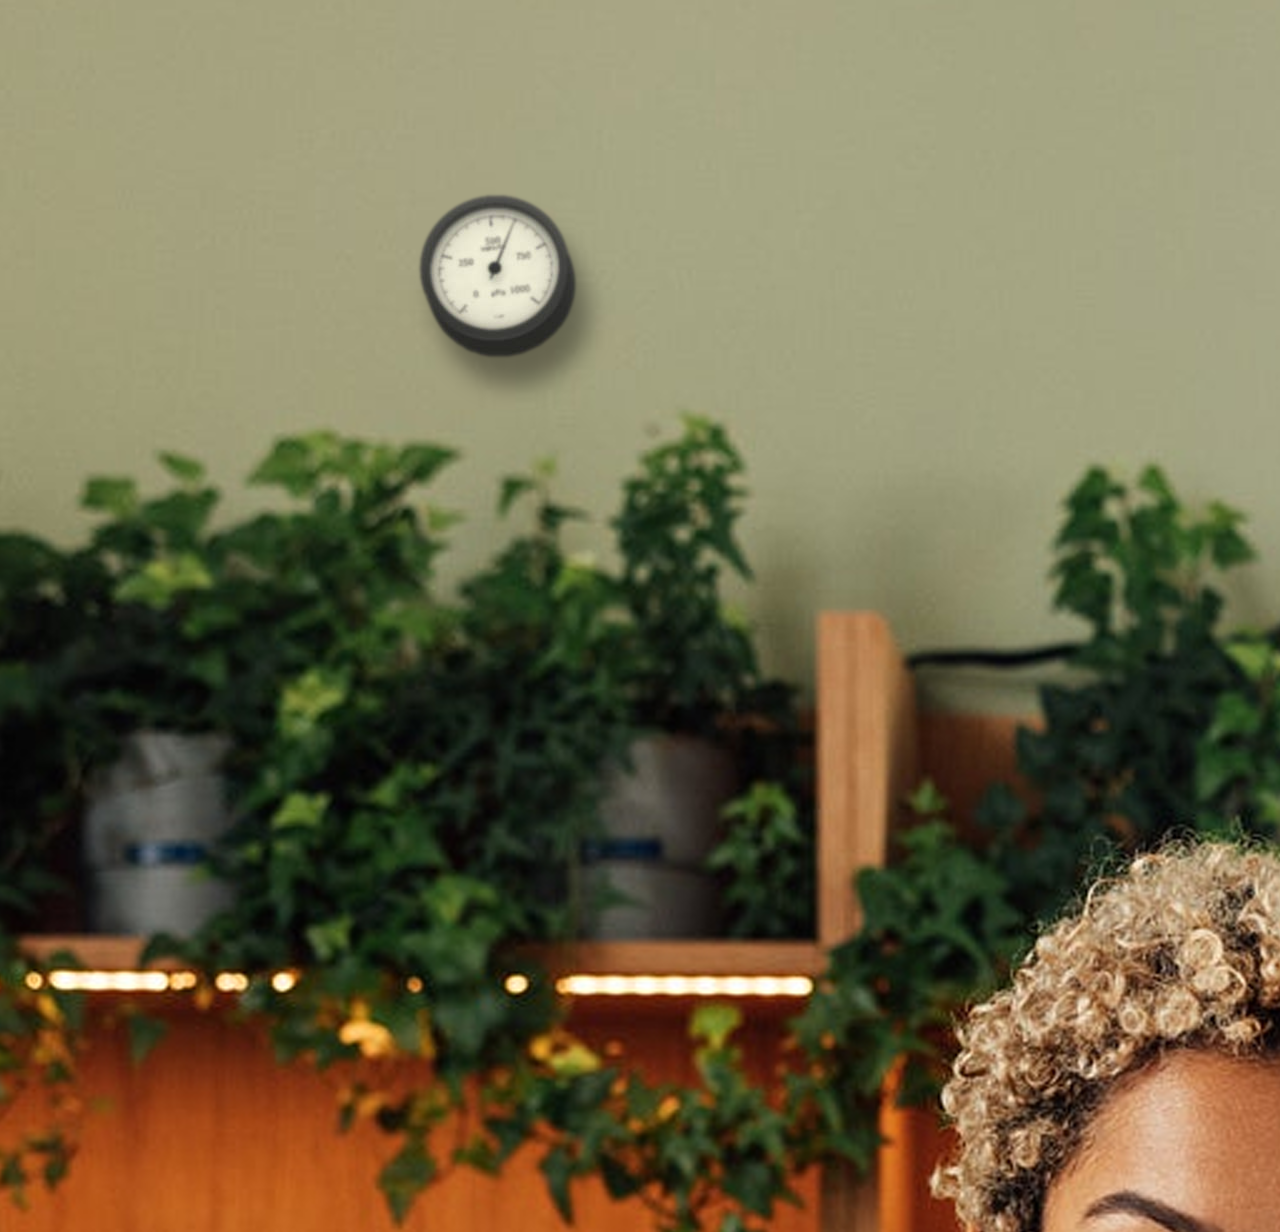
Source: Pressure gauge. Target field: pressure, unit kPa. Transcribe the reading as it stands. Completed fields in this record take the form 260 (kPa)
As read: 600 (kPa)
